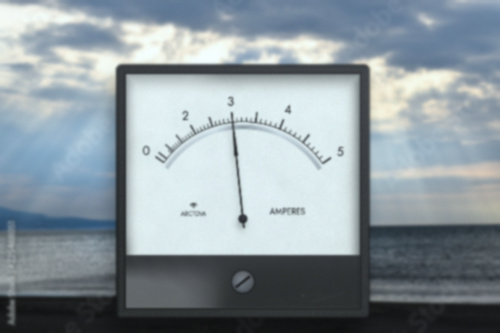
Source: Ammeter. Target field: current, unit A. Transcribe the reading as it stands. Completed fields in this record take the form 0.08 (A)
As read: 3 (A)
